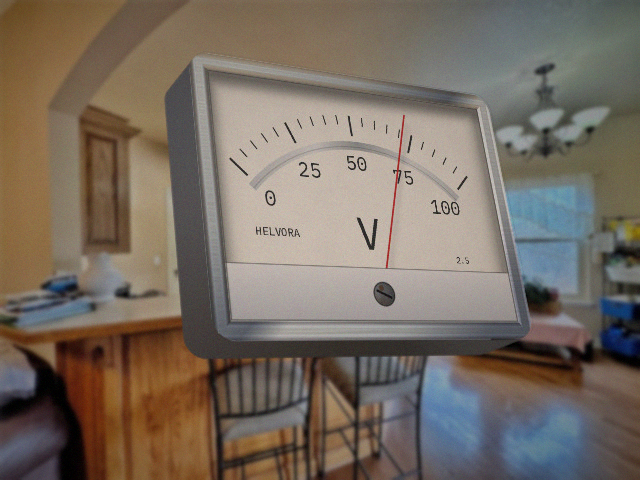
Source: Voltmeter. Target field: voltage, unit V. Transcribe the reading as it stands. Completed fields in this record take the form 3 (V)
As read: 70 (V)
